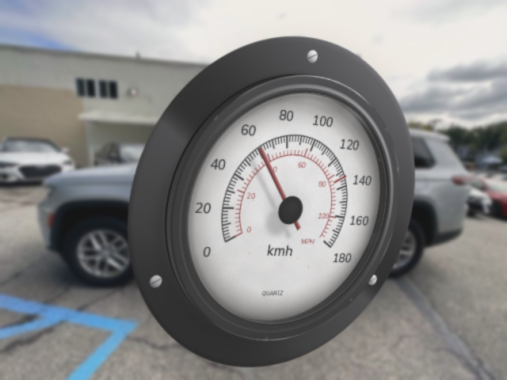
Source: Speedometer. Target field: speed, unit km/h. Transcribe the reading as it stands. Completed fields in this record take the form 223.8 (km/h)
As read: 60 (km/h)
